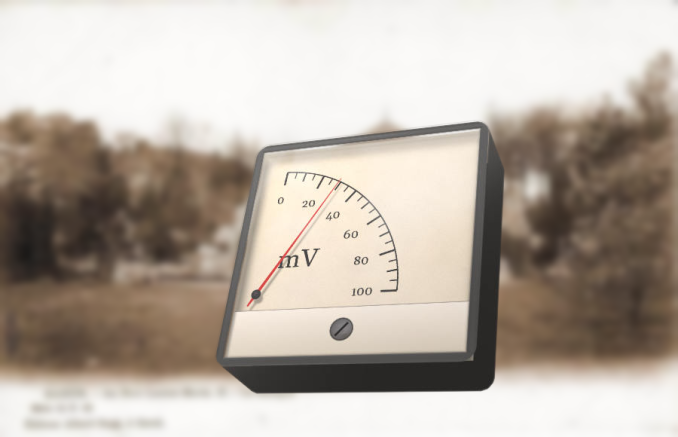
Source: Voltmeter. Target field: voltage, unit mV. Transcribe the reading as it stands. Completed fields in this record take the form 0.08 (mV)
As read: 30 (mV)
